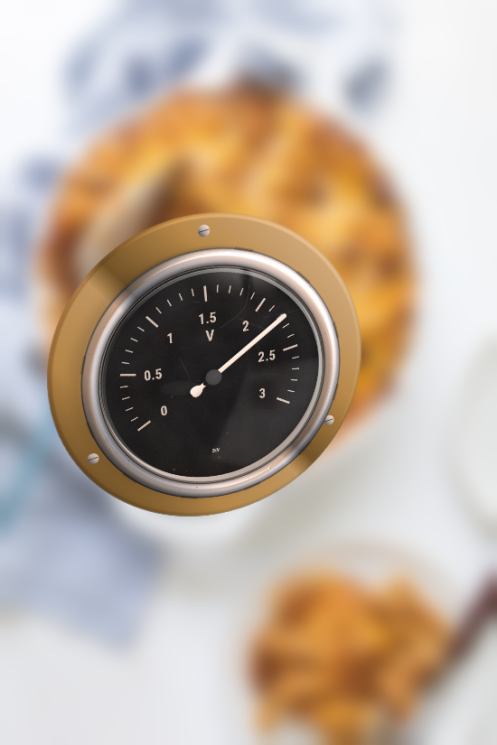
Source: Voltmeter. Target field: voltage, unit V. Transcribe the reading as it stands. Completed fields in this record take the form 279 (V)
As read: 2.2 (V)
